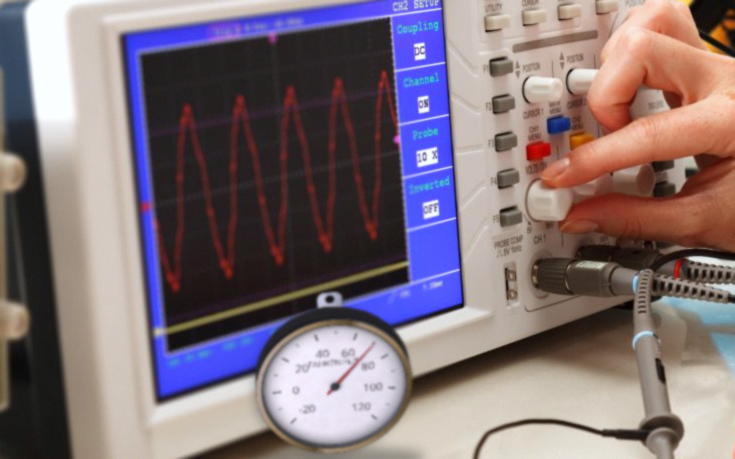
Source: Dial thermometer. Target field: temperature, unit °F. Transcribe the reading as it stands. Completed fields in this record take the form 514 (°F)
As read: 70 (°F)
